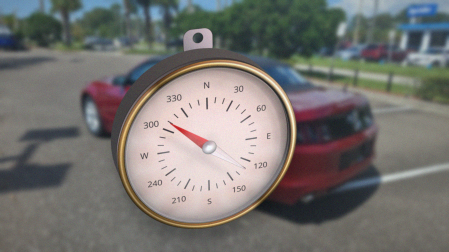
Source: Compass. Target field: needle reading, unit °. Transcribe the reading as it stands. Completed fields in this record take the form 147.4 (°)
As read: 310 (°)
